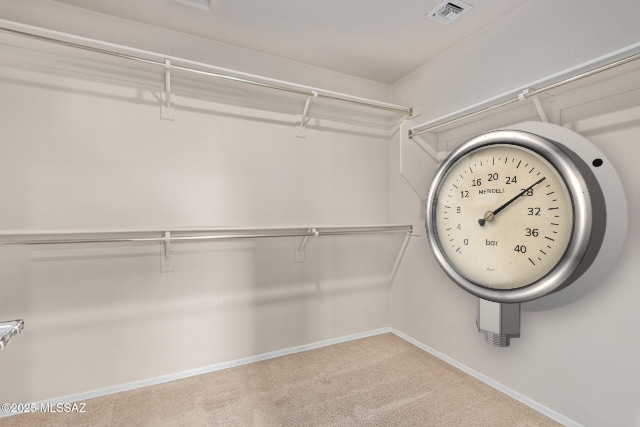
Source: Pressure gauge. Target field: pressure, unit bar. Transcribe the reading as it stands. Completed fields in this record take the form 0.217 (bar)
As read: 28 (bar)
